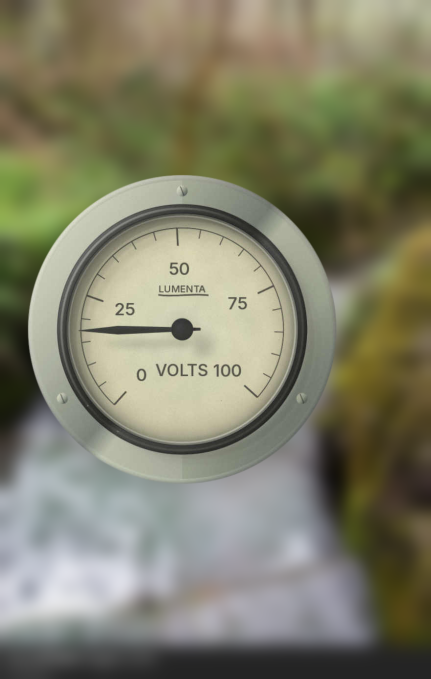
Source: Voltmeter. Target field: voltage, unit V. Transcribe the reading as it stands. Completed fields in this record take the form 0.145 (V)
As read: 17.5 (V)
